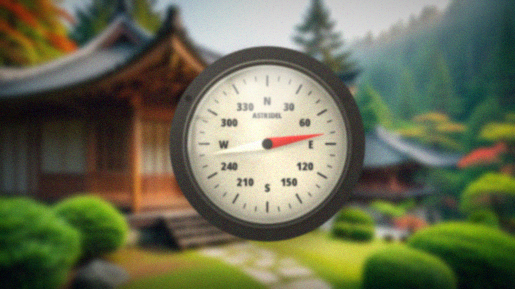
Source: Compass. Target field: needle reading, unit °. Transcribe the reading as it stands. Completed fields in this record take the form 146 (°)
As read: 80 (°)
